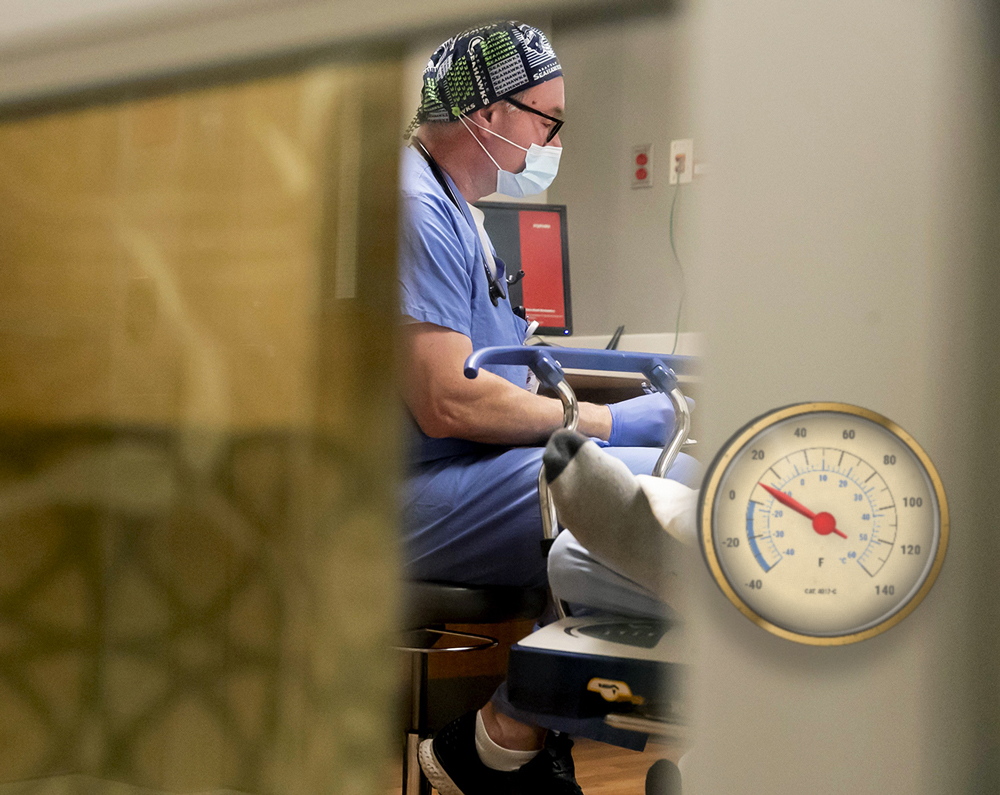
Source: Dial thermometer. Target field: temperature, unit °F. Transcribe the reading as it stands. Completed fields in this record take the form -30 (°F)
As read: 10 (°F)
